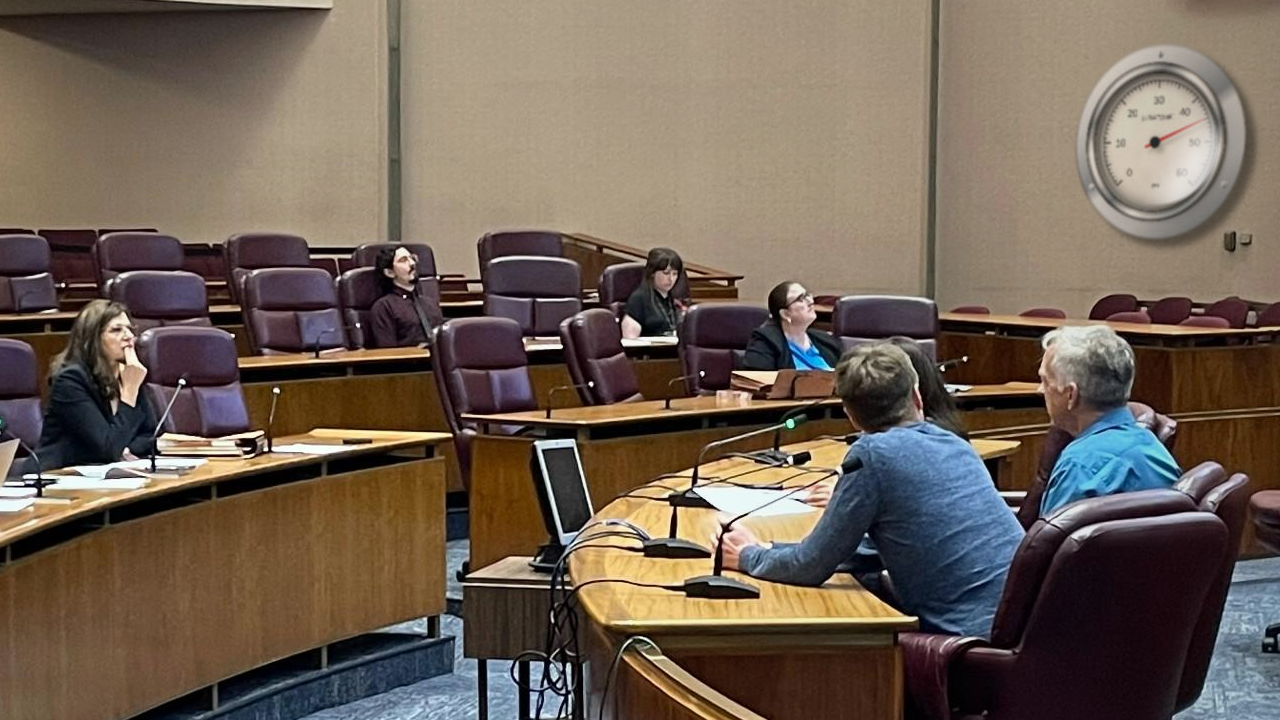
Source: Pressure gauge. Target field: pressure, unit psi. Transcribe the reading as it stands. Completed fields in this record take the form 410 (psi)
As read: 45 (psi)
